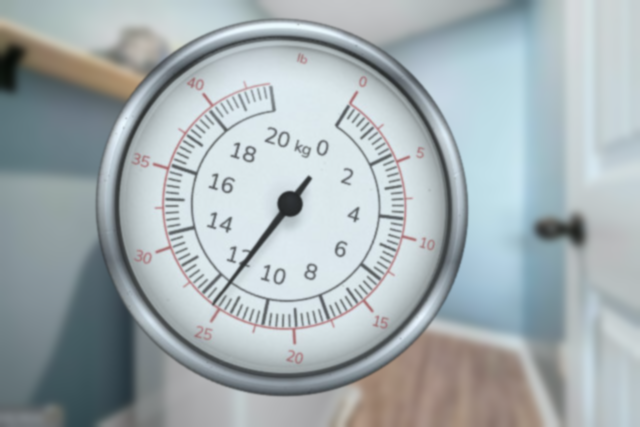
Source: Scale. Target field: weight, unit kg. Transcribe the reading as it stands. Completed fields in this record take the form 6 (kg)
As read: 11.6 (kg)
